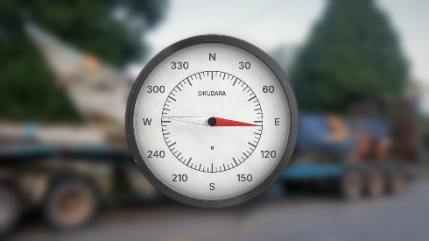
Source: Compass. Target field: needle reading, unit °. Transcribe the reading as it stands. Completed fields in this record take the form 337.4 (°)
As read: 95 (°)
